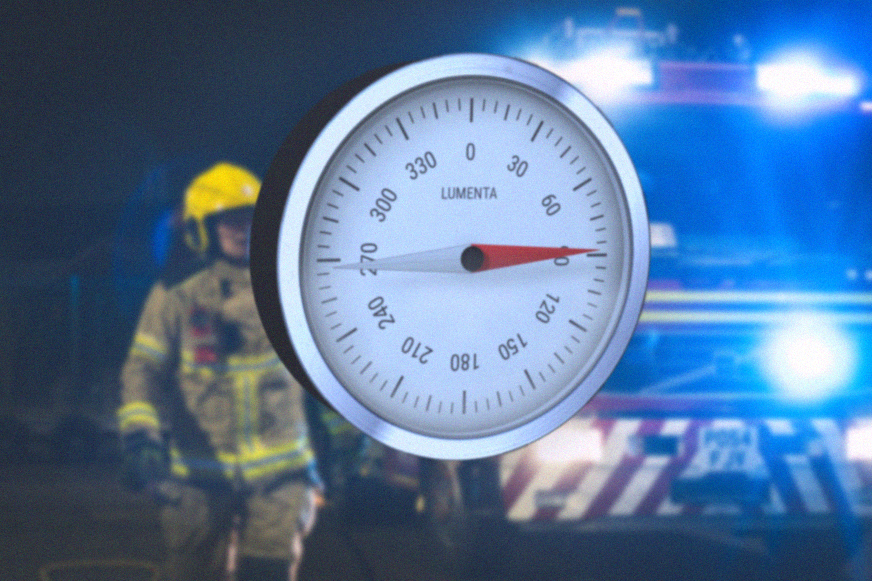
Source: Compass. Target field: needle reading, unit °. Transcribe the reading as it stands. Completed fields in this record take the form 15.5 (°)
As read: 87.5 (°)
